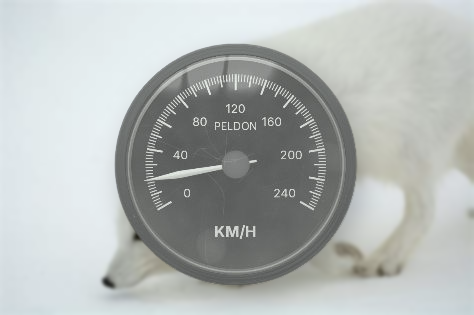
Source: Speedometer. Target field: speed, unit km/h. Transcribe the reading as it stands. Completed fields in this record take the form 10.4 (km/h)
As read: 20 (km/h)
